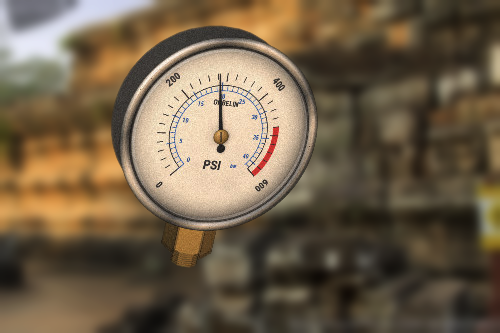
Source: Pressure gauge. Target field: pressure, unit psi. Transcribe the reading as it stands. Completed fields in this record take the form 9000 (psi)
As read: 280 (psi)
